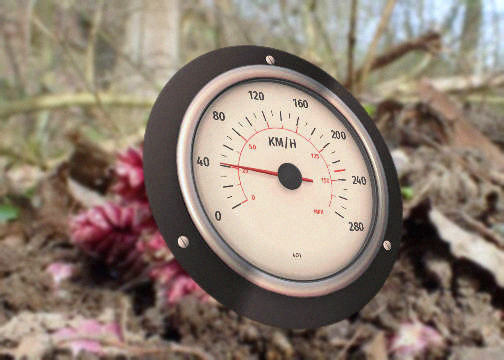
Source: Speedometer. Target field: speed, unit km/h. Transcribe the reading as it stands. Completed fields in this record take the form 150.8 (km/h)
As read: 40 (km/h)
